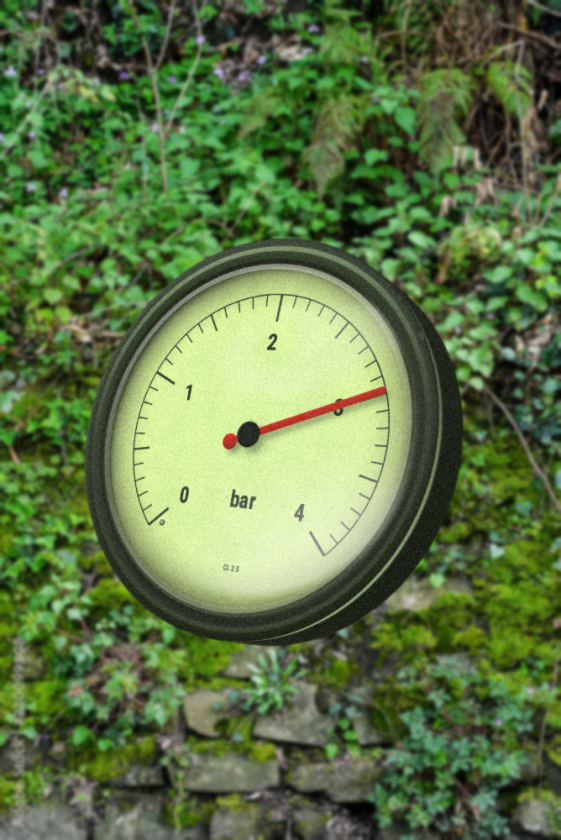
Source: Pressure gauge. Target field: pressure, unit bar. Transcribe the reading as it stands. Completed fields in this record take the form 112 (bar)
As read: 3 (bar)
